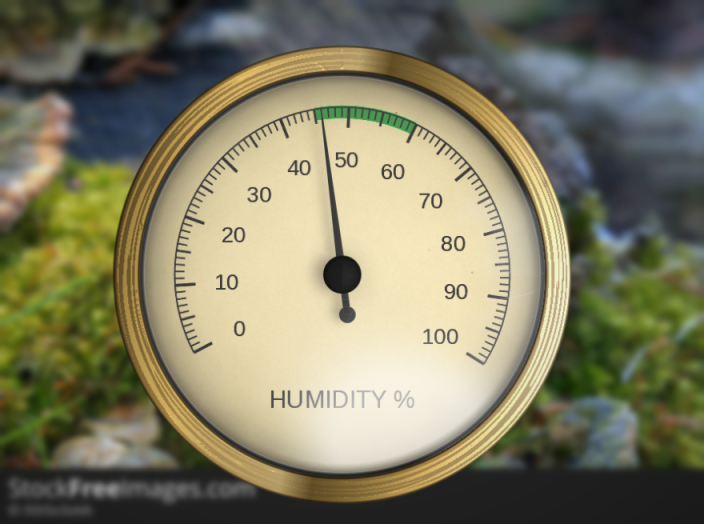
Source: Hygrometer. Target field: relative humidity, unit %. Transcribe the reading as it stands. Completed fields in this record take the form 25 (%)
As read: 46 (%)
